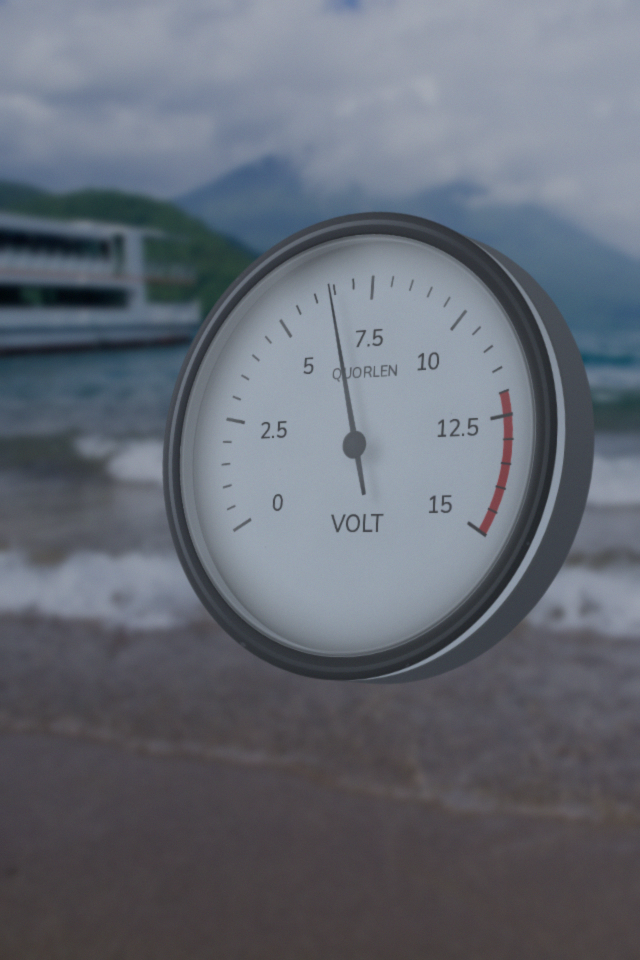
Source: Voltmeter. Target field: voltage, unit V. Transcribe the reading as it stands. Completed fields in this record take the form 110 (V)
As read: 6.5 (V)
